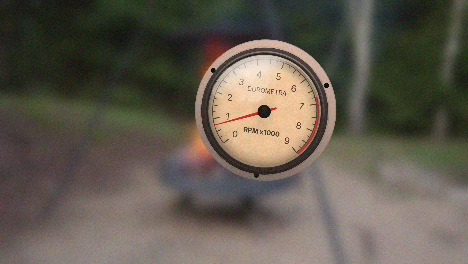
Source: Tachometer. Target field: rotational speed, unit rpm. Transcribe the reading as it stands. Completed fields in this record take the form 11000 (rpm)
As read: 750 (rpm)
